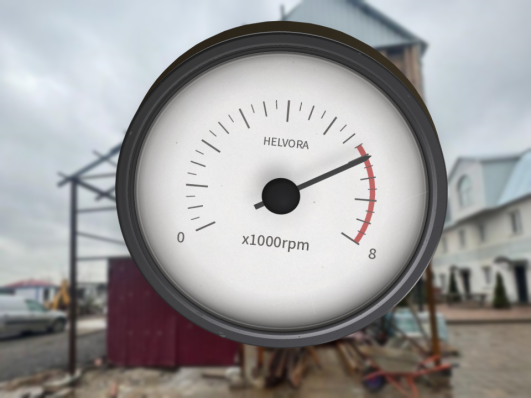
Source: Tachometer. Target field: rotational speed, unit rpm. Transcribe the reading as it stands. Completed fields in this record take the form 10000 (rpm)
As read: 6000 (rpm)
